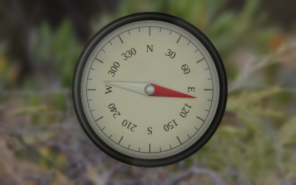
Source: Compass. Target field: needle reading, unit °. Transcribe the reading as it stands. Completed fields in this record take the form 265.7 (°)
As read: 100 (°)
